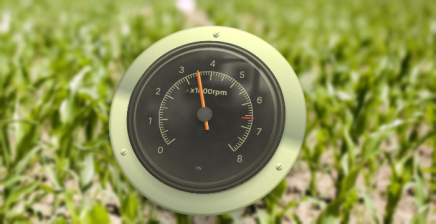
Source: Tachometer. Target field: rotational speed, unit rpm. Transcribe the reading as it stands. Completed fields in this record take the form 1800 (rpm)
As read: 3500 (rpm)
